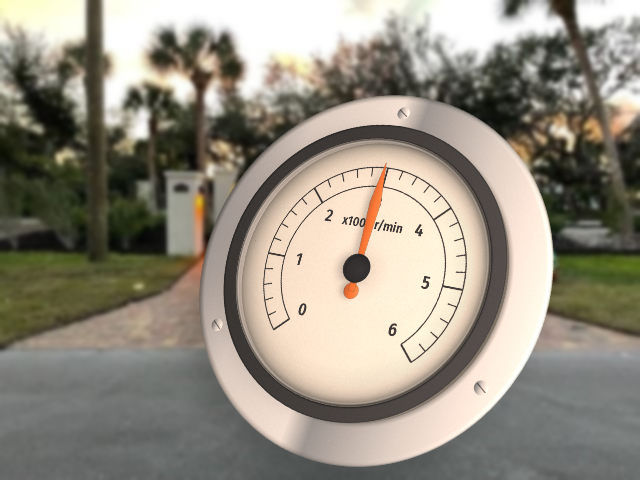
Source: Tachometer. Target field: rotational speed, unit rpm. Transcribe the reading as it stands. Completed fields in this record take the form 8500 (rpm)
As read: 3000 (rpm)
